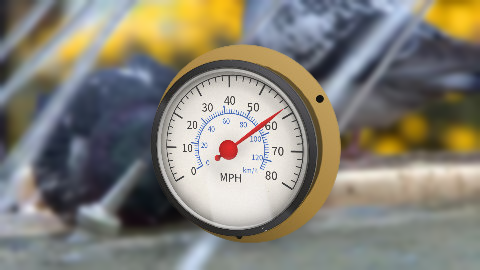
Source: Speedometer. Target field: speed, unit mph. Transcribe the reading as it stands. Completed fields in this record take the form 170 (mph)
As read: 58 (mph)
